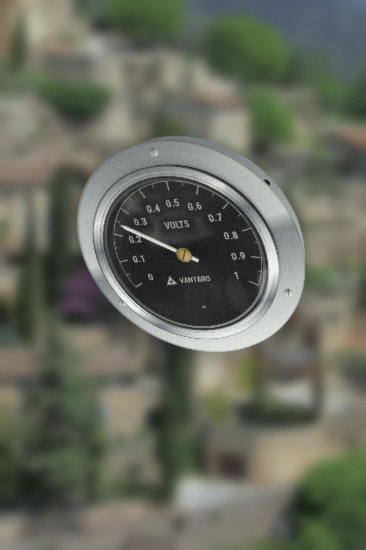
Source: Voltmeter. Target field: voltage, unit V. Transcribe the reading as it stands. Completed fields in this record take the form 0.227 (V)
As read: 0.25 (V)
